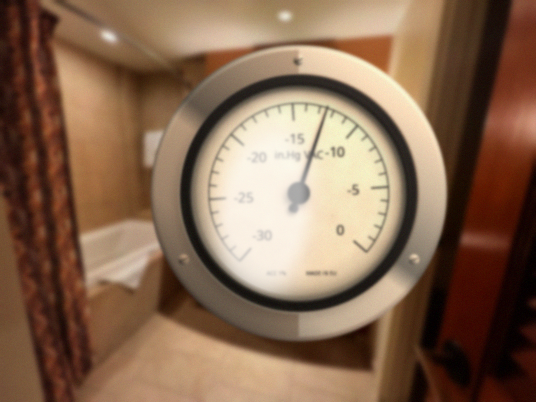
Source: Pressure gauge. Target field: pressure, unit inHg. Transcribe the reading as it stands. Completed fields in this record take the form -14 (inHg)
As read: -12.5 (inHg)
